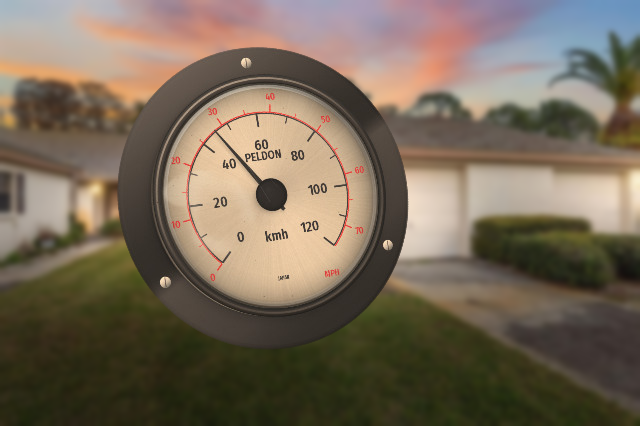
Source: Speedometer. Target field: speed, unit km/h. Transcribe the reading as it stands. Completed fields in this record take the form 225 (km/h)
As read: 45 (km/h)
